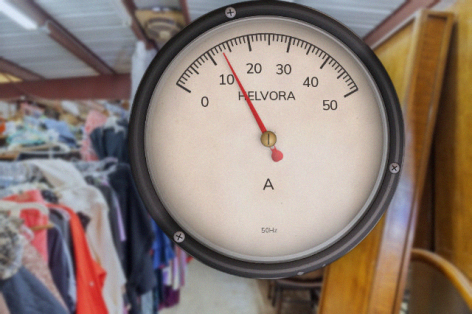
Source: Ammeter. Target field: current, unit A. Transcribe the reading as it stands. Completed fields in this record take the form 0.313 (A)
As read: 13 (A)
